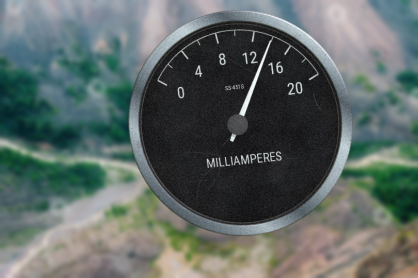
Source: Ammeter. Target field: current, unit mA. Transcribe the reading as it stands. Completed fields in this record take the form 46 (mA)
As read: 14 (mA)
